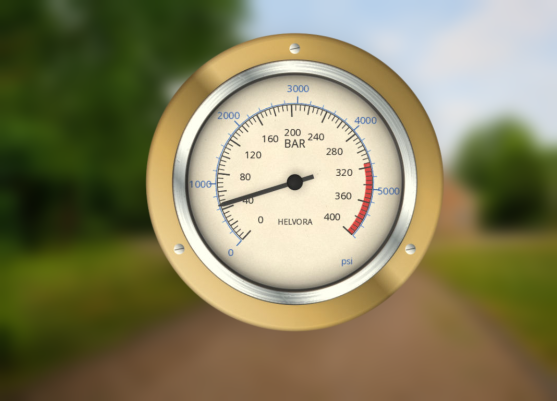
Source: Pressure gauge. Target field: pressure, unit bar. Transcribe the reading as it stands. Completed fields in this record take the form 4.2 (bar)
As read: 45 (bar)
